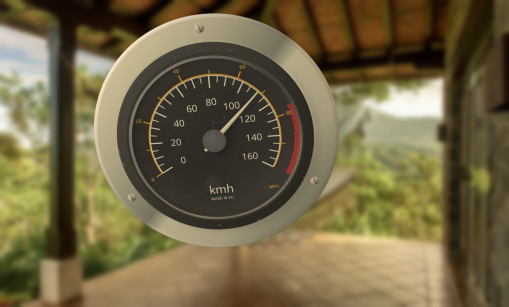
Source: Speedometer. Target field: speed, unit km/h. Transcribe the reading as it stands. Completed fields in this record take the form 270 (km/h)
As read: 110 (km/h)
